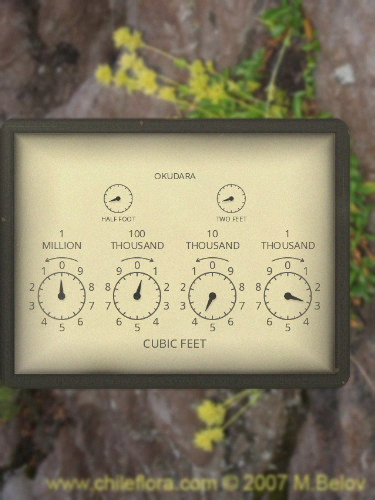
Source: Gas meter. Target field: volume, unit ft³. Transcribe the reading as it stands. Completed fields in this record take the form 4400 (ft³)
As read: 4300 (ft³)
